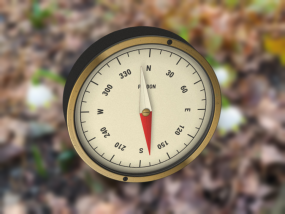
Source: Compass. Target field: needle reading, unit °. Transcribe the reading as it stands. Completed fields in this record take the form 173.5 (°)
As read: 170 (°)
